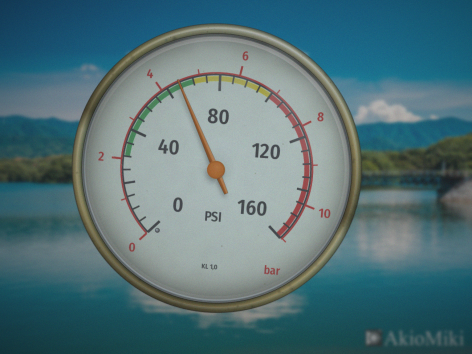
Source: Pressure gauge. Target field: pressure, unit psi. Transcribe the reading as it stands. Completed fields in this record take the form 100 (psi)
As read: 65 (psi)
